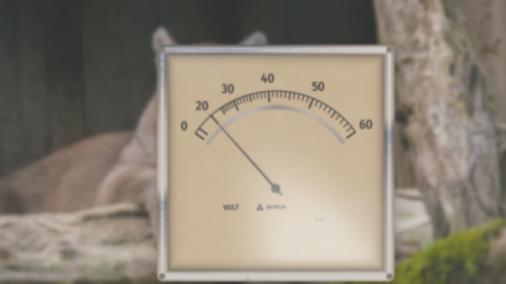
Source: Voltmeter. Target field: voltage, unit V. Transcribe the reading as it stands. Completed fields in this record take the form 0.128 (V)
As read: 20 (V)
